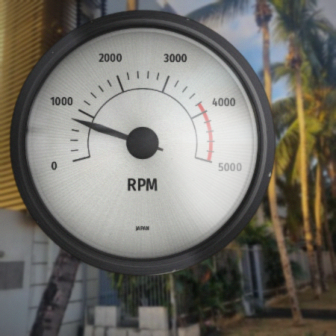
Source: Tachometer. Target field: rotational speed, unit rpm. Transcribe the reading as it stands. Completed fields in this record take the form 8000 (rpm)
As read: 800 (rpm)
